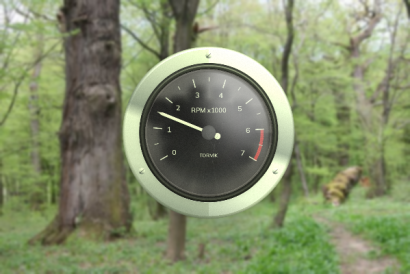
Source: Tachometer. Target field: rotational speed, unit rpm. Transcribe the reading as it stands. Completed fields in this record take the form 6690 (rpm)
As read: 1500 (rpm)
